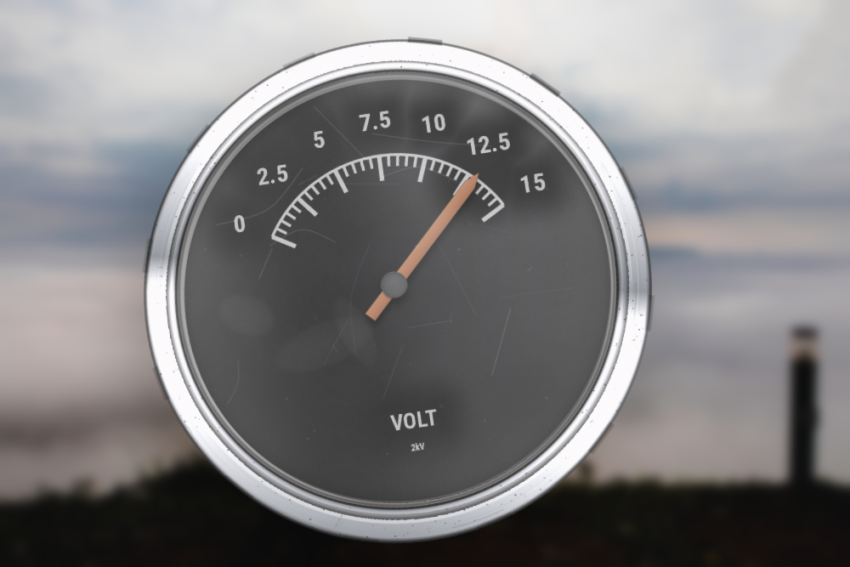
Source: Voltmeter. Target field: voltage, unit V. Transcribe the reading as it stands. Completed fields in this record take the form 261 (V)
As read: 13 (V)
